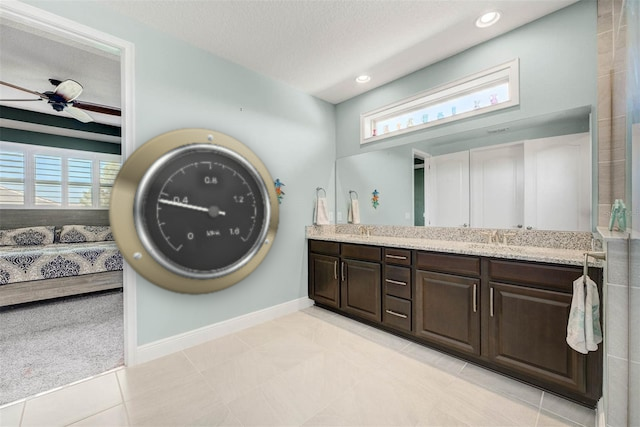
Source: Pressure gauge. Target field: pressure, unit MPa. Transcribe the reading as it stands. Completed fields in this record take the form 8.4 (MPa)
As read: 0.35 (MPa)
